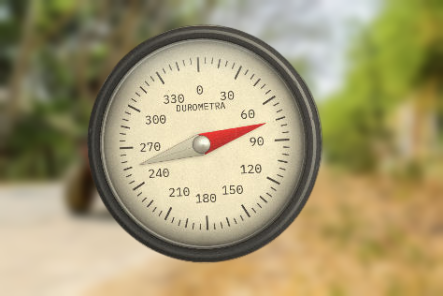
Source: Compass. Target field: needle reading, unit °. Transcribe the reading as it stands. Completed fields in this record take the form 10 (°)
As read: 75 (°)
